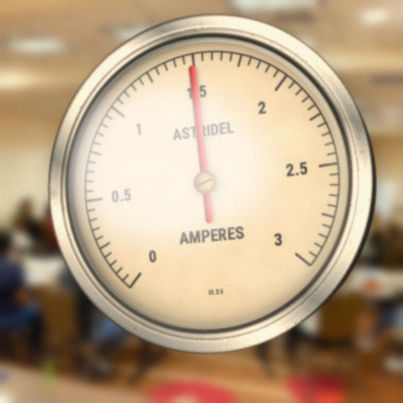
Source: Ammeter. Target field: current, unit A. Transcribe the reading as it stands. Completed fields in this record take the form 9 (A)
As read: 1.5 (A)
